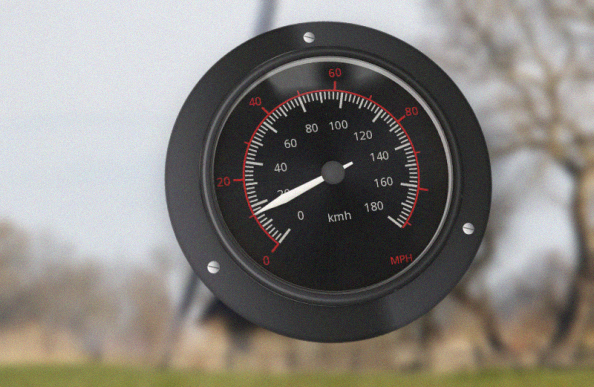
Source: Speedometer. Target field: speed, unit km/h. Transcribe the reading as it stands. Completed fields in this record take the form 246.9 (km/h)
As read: 16 (km/h)
